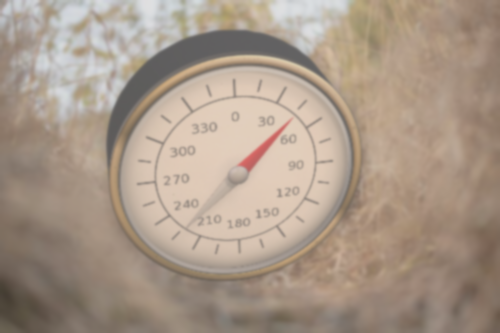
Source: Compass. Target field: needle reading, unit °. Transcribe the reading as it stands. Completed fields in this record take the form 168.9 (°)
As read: 45 (°)
